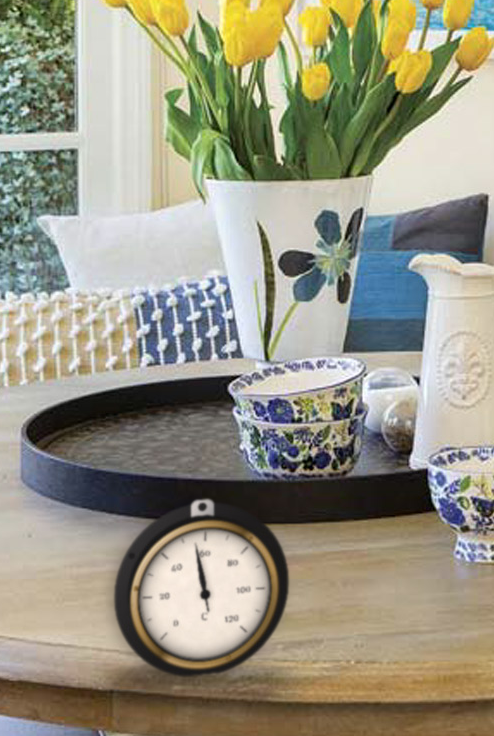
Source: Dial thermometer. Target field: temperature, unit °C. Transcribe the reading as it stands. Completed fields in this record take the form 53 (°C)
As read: 55 (°C)
